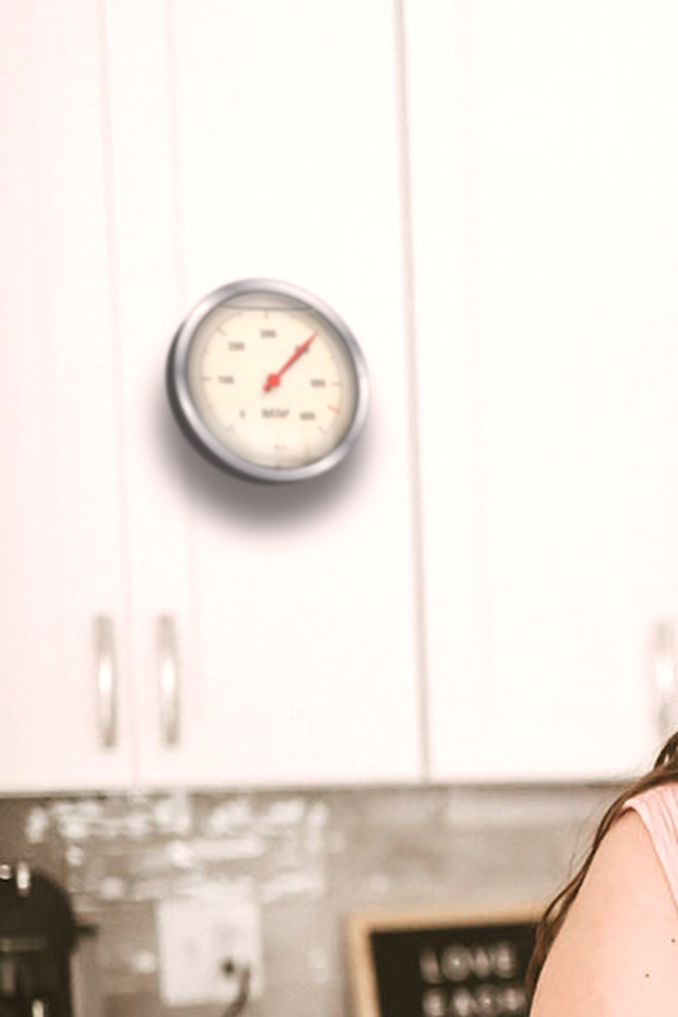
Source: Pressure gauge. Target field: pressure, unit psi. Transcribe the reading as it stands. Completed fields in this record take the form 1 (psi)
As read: 400 (psi)
